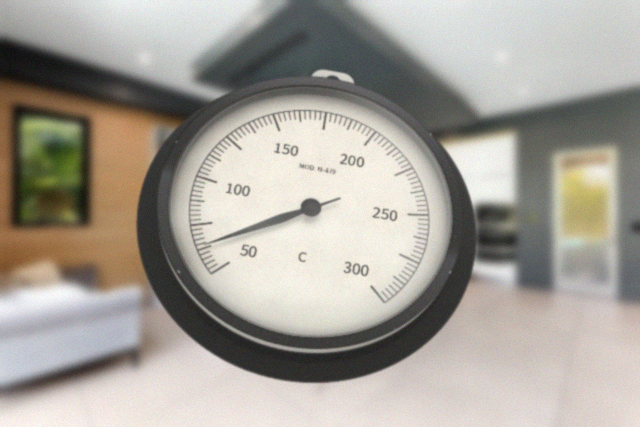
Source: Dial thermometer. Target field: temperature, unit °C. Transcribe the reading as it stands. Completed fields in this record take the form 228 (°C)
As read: 62.5 (°C)
